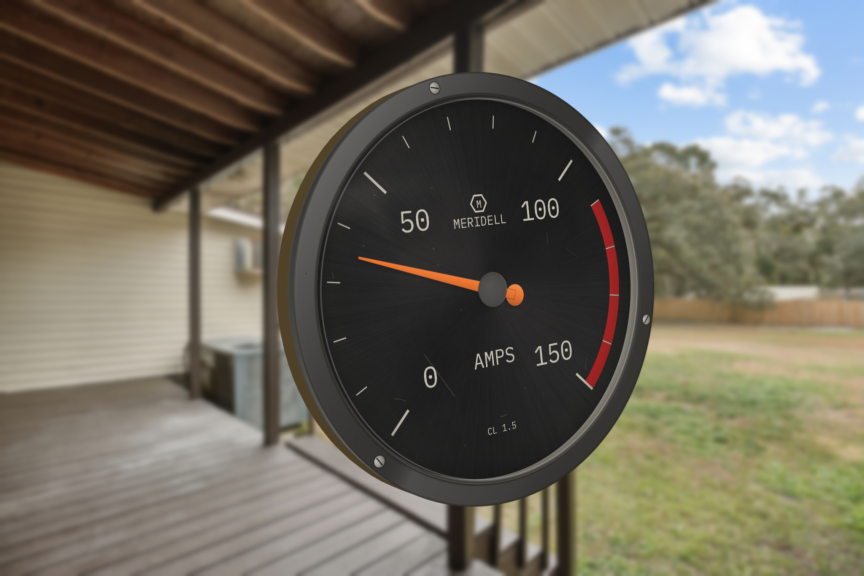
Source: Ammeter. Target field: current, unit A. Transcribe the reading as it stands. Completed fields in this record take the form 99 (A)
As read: 35 (A)
